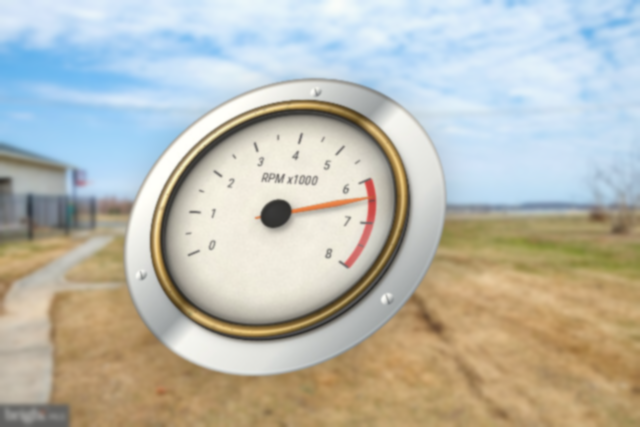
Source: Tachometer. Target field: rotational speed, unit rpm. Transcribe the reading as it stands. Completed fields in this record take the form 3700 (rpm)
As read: 6500 (rpm)
